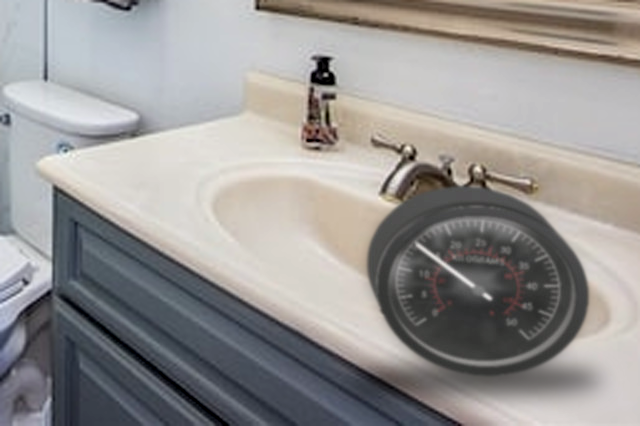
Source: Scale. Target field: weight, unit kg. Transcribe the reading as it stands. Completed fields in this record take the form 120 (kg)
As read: 15 (kg)
